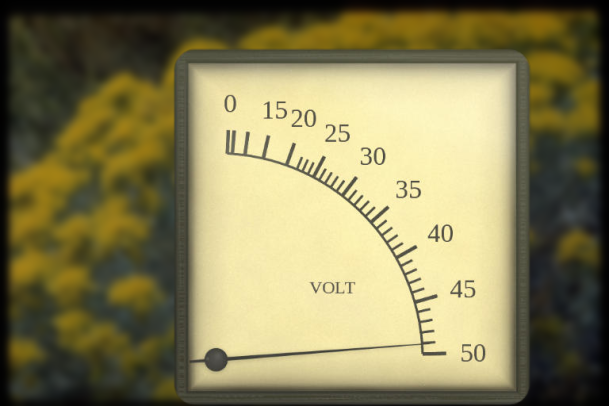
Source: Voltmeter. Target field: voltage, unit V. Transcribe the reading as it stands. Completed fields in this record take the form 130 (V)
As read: 49 (V)
